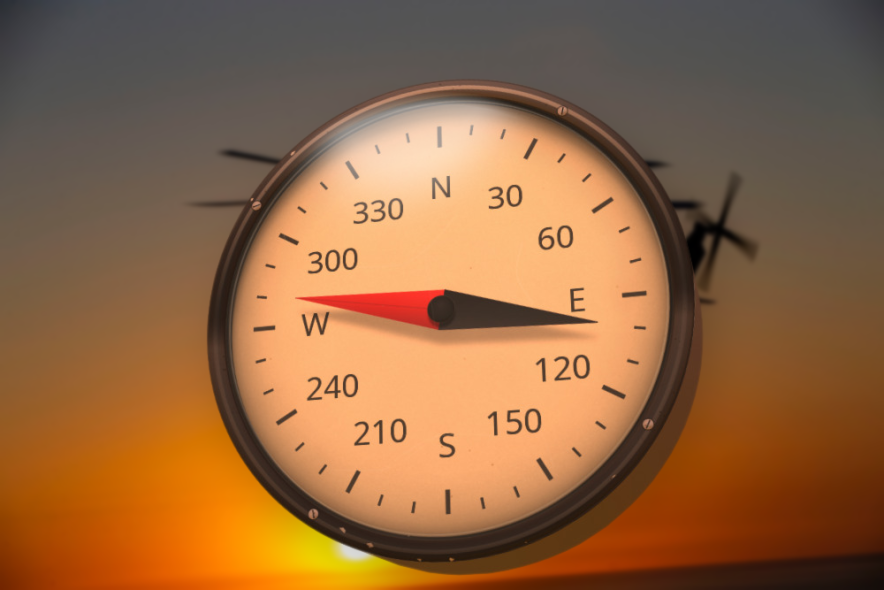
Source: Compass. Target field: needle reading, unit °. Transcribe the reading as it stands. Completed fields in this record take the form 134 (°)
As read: 280 (°)
